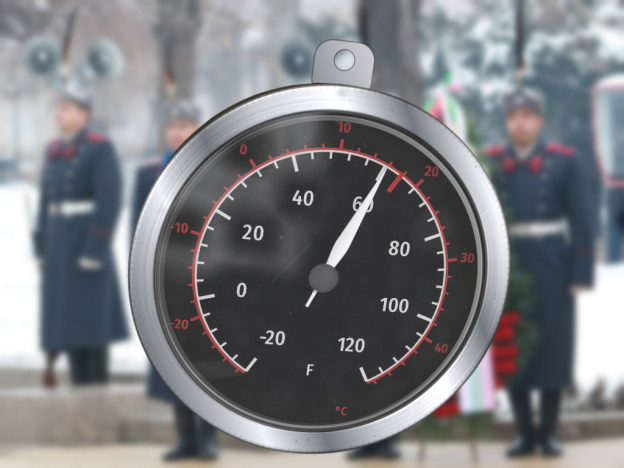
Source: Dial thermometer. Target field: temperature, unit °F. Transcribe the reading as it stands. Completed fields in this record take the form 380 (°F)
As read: 60 (°F)
